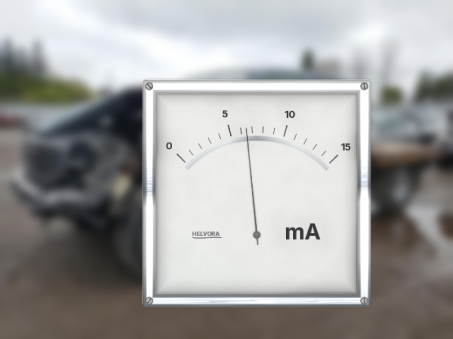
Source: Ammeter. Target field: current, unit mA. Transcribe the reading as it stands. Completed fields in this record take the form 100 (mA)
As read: 6.5 (mA)
